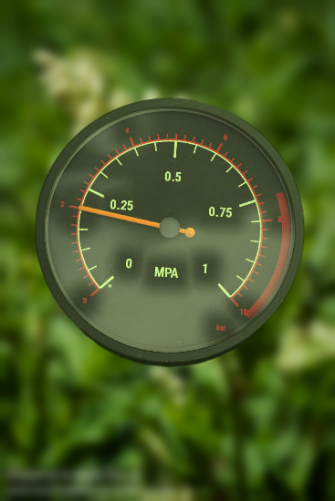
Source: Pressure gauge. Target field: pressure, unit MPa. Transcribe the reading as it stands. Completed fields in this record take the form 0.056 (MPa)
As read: 0.2 (MPa)
